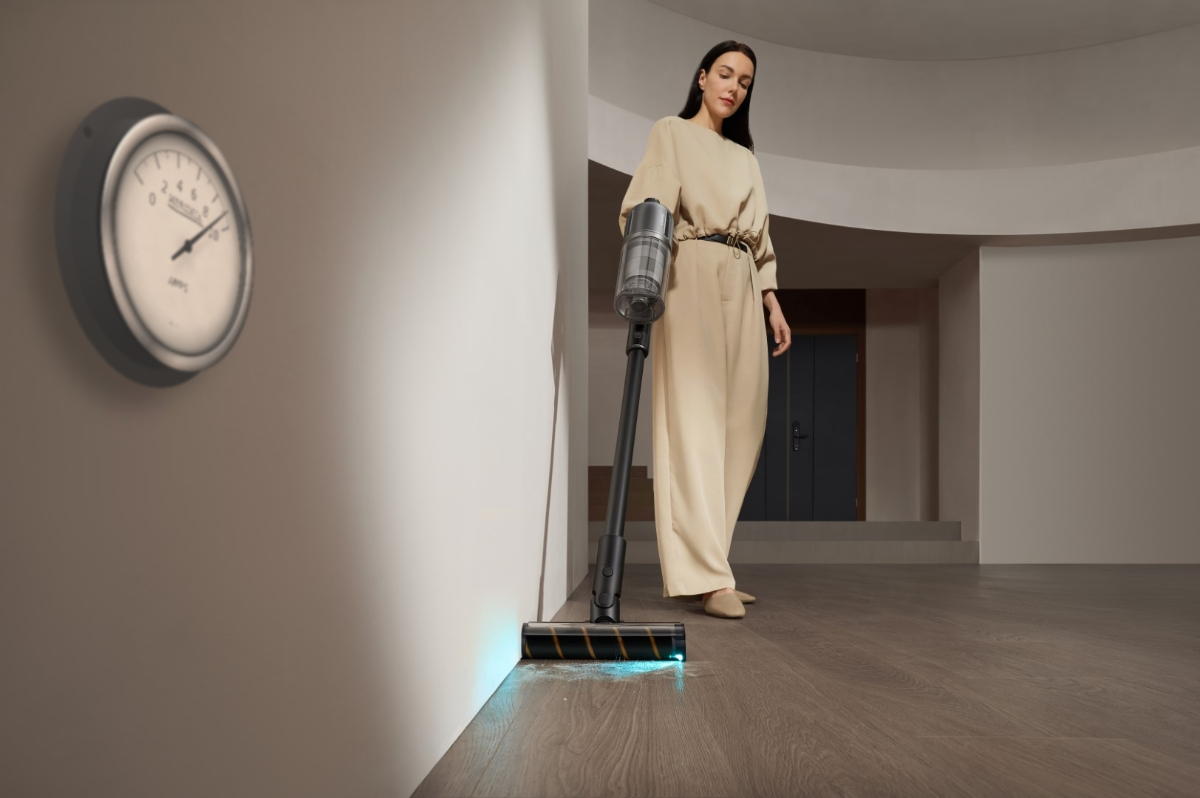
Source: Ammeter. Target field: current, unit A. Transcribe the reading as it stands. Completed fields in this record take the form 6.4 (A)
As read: 9 (A)
